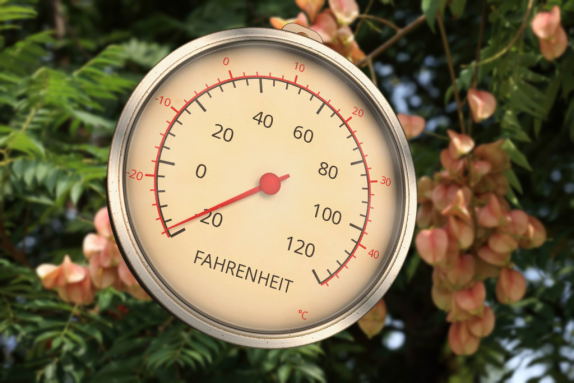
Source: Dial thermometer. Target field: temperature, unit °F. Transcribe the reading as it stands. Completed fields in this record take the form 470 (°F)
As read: -18 (°F)
